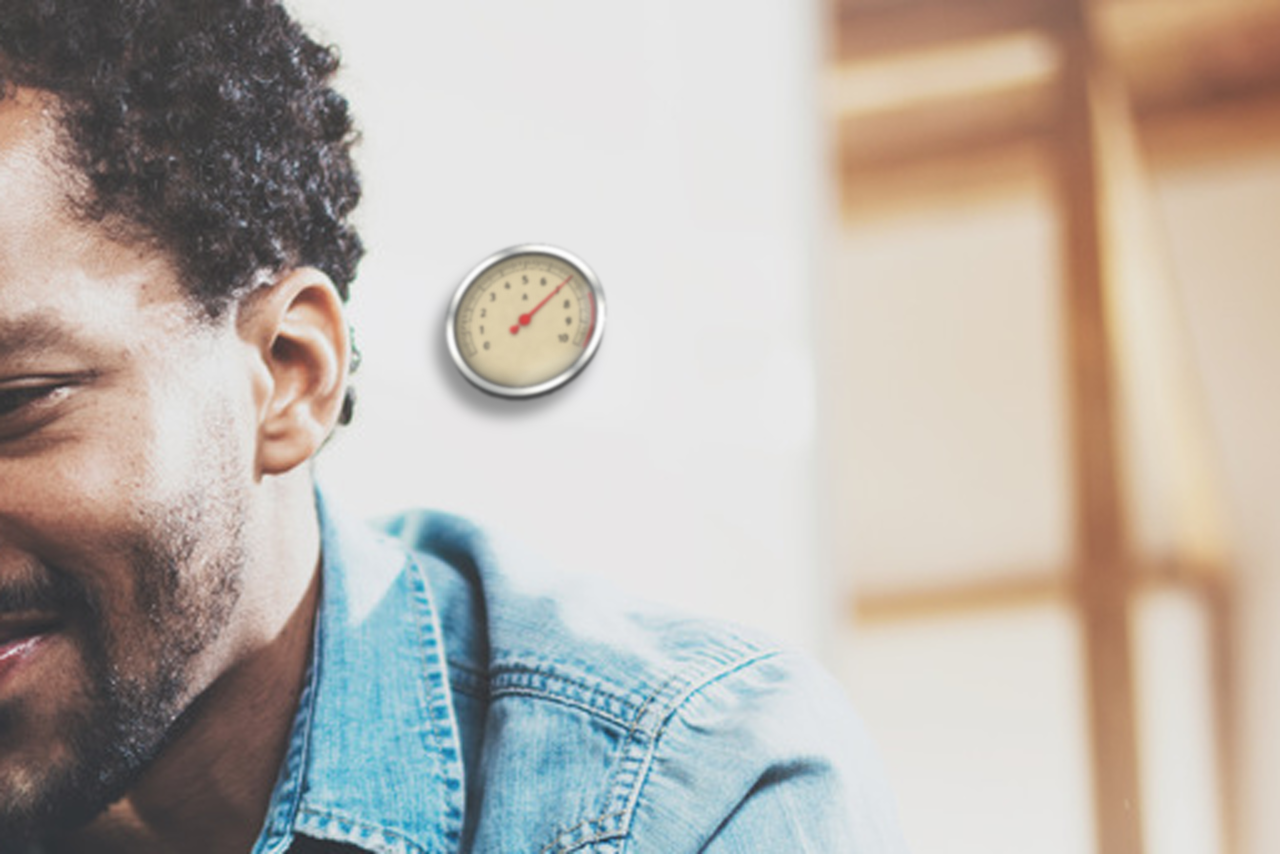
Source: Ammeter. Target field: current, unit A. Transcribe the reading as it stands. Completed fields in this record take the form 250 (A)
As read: 7 (A)
